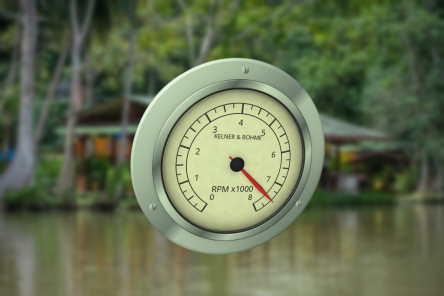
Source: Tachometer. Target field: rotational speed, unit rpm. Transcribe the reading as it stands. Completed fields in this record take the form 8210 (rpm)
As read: 7500 (rpm)
